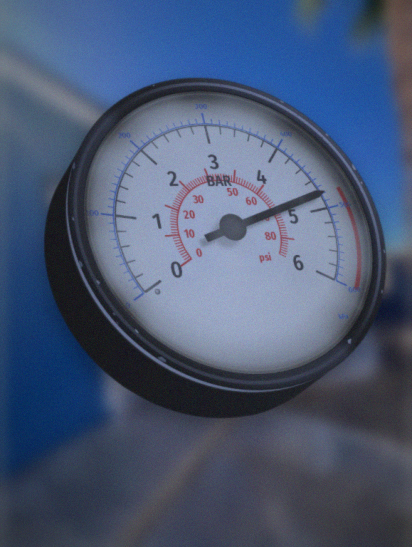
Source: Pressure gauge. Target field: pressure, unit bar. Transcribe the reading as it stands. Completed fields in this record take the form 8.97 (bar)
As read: 4.8 (bar)
